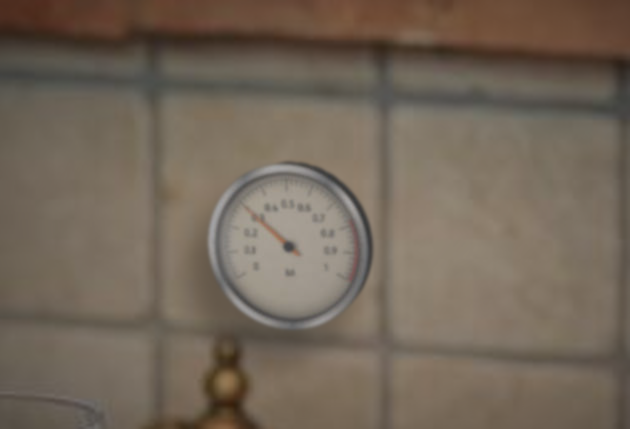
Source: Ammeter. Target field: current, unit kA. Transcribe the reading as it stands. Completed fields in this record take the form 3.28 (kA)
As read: 0.3 (kA)
